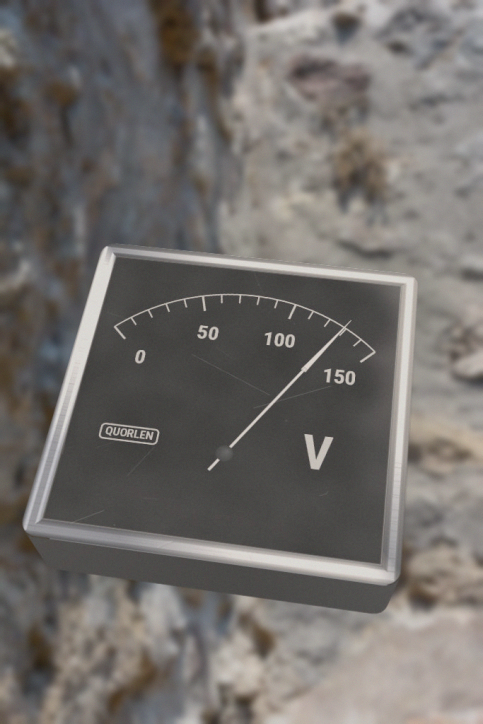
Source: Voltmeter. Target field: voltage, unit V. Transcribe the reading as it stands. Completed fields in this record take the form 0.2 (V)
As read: 130 (V)
